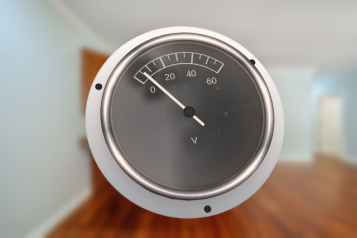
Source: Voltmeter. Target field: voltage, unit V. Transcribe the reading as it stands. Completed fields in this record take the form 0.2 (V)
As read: 5 (V)
